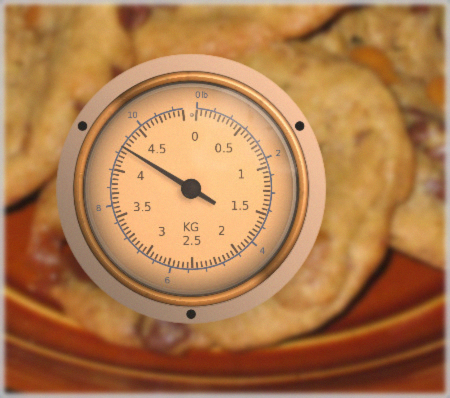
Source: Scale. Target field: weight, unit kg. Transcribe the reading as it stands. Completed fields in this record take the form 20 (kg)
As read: 4.25 (kg)
